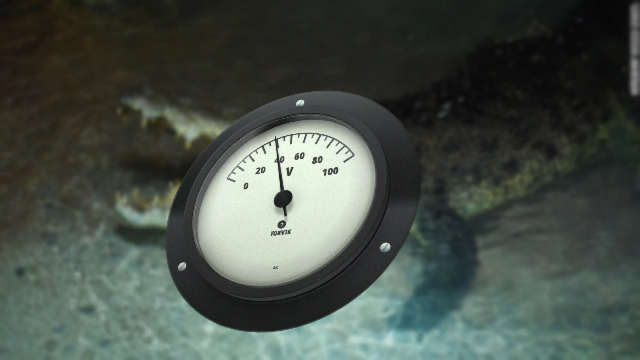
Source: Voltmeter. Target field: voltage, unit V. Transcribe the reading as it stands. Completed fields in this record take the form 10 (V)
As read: 40 (V)
